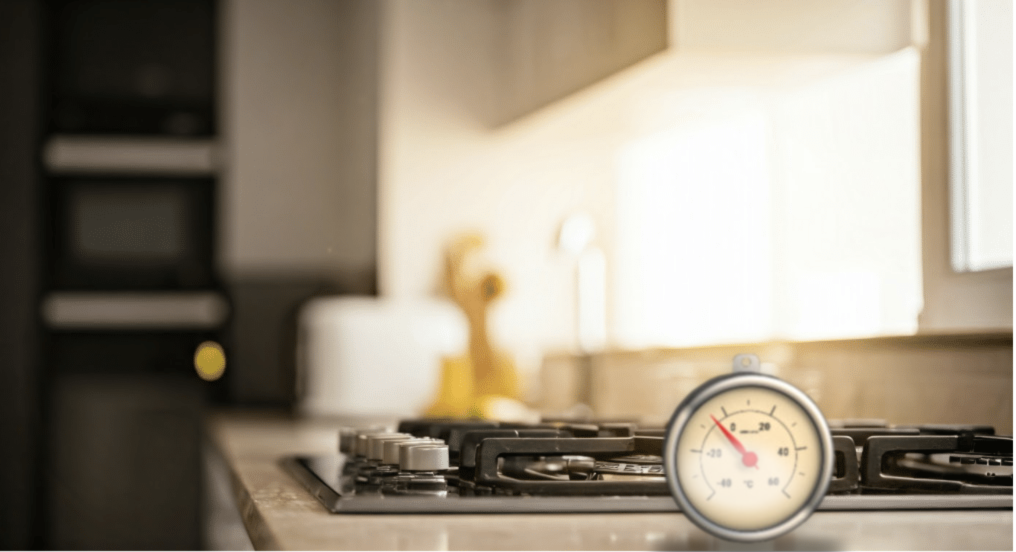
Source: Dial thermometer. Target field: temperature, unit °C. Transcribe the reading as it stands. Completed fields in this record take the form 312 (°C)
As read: -5 (°C)
